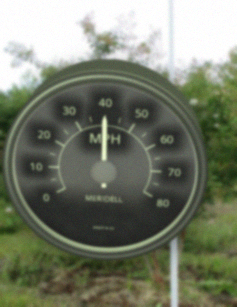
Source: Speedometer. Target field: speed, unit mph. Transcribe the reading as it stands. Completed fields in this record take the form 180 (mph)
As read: 40 (mph)
